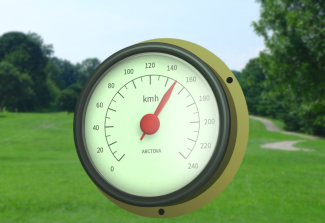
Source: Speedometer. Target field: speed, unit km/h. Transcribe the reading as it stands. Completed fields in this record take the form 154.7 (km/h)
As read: 150 (km/h)
